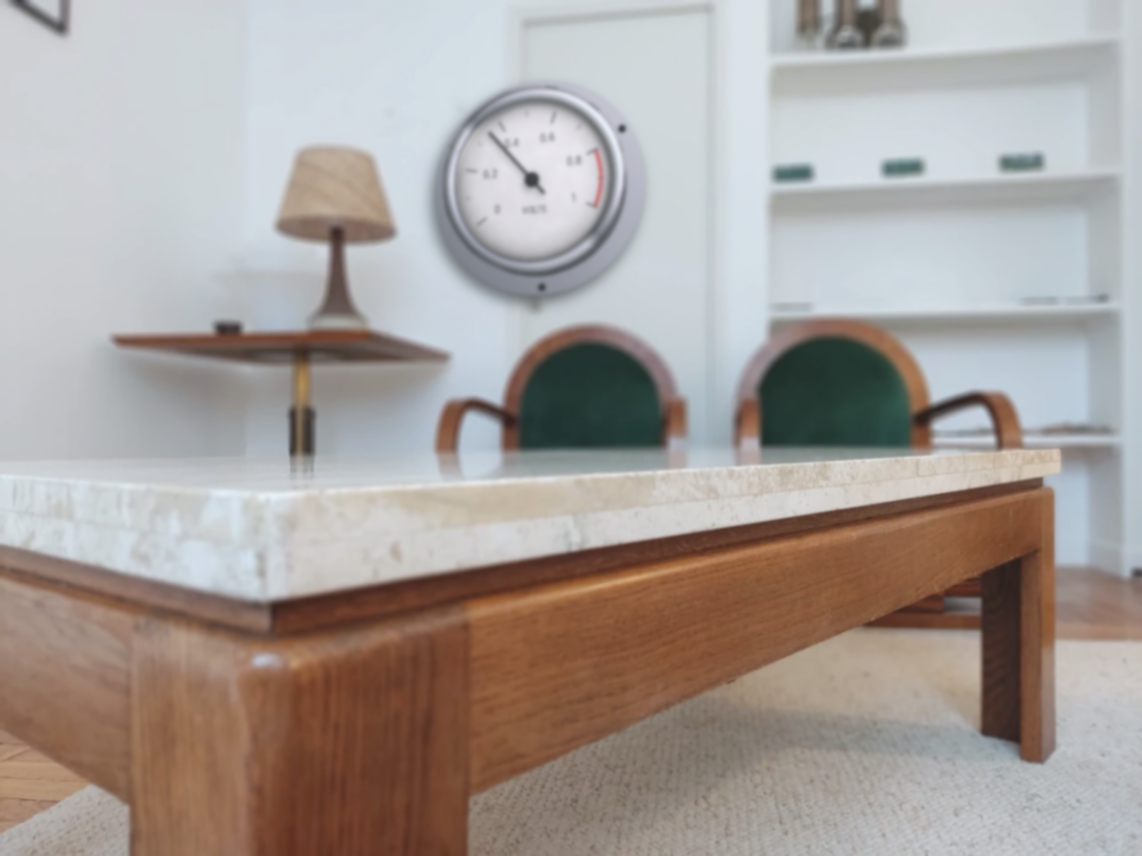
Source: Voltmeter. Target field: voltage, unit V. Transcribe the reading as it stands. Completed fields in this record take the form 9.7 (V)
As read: 0.35 (V)
